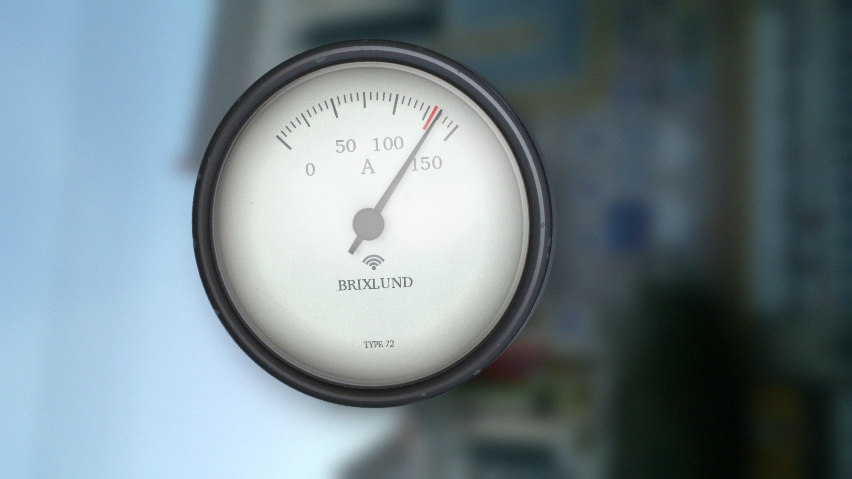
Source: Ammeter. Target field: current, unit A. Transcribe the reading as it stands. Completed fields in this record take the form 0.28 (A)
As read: 135 (A)
